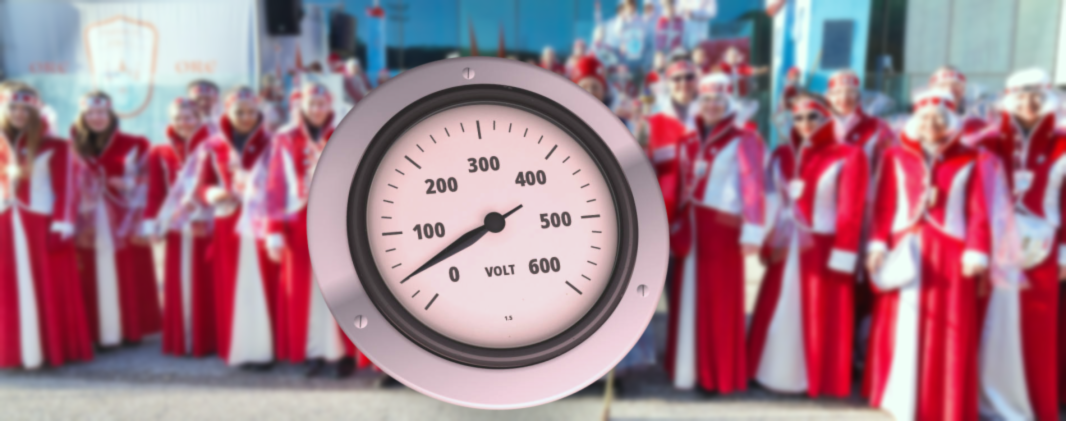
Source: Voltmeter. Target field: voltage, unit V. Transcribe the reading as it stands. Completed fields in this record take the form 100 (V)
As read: 40 (V)
